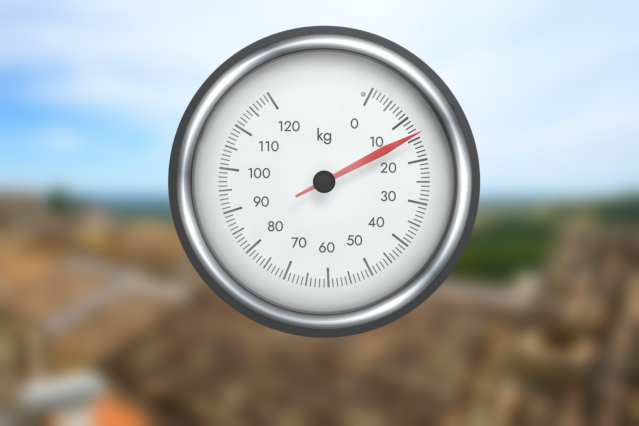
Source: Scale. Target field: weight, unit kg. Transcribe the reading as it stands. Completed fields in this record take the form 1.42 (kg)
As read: 14 (kg)
